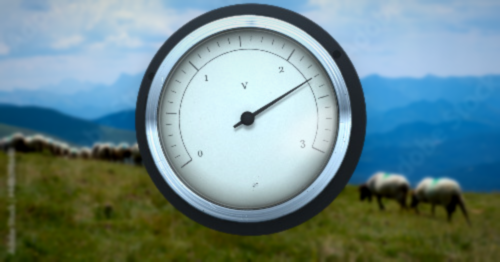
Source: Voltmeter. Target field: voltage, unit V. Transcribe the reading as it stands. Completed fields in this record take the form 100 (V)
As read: 2.3 (V)
